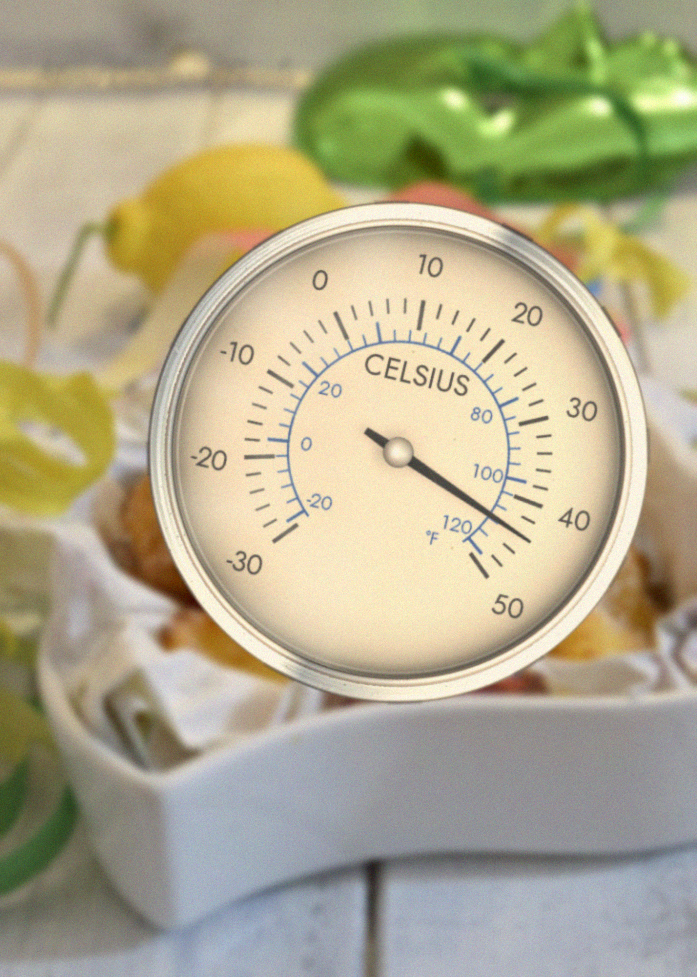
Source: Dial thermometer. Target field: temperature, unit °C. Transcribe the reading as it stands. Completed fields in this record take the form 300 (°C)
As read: 44 (°C)
